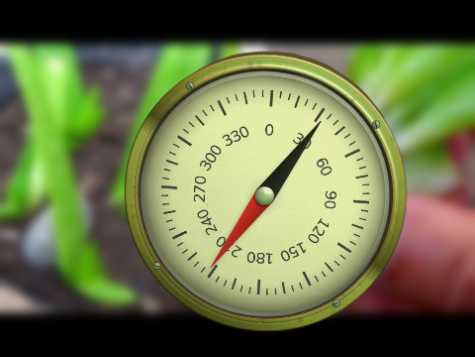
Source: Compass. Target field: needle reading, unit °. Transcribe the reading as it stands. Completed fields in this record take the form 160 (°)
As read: 212.5 (°)
